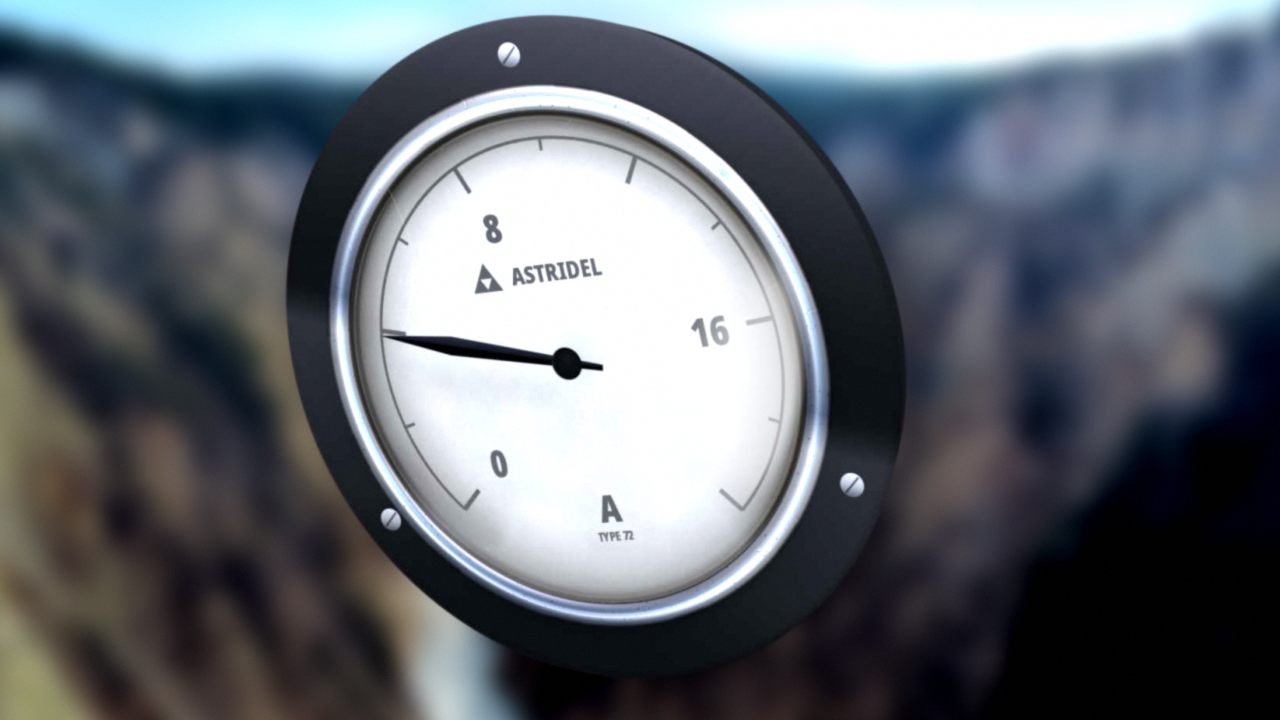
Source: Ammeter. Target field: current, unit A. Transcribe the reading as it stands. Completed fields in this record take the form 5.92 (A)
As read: 4 (A)
